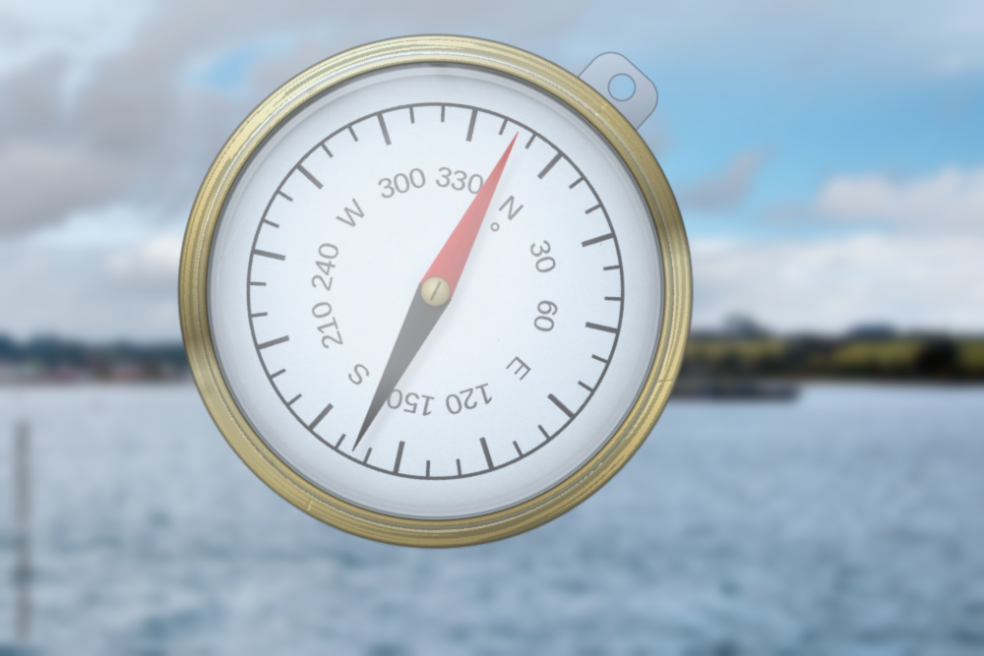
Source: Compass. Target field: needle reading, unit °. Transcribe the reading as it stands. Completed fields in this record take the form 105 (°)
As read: 345 (°)
